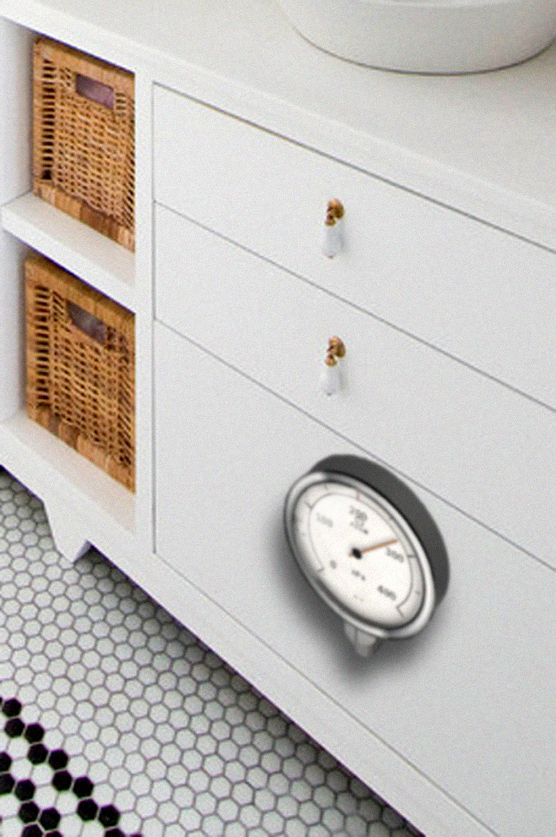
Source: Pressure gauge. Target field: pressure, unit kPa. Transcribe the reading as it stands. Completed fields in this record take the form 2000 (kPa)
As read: 275 (kPa)
